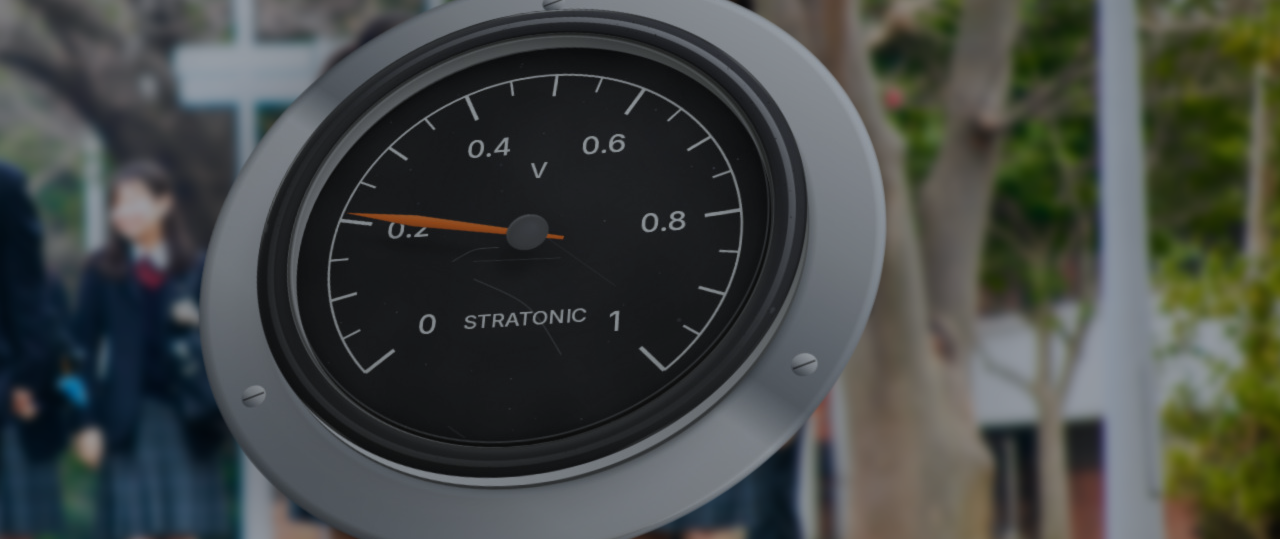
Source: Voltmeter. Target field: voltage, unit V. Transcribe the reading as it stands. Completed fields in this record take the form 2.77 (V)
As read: 0.2 (V)
